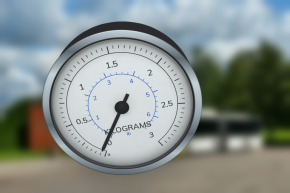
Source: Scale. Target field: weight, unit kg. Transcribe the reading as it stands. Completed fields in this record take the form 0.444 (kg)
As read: 0.05 (kg)
